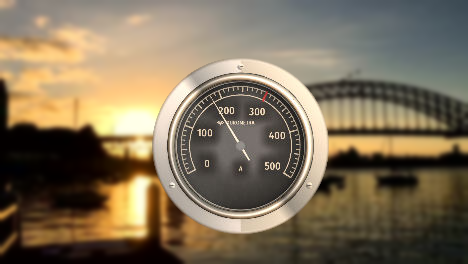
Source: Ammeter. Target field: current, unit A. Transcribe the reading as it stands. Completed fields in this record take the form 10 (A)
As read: 180 (A)
